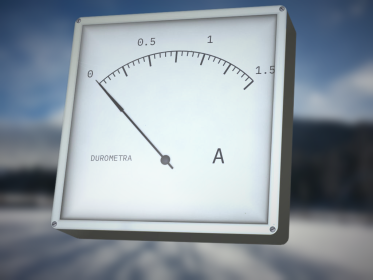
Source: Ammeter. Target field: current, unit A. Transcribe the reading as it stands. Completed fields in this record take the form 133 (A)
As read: 0 (A)
